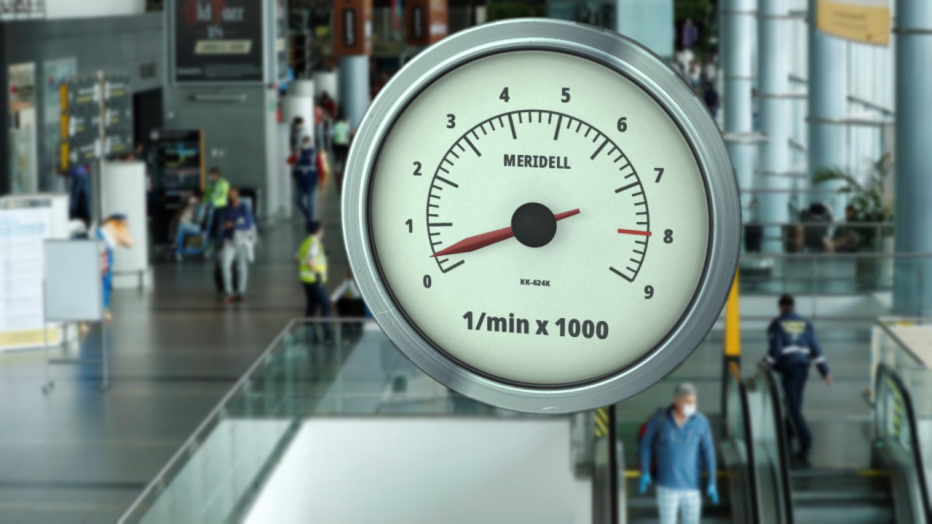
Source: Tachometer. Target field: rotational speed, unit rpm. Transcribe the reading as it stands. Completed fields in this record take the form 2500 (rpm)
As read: 400 (rpm)
